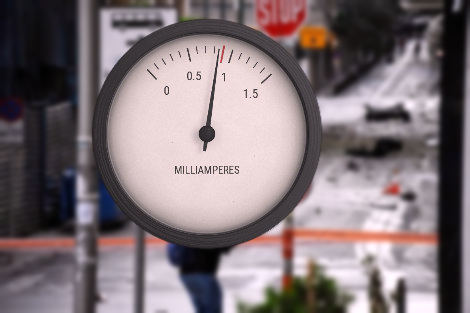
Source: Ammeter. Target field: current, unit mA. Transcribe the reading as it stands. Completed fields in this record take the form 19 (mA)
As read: 0.85 (mA)
